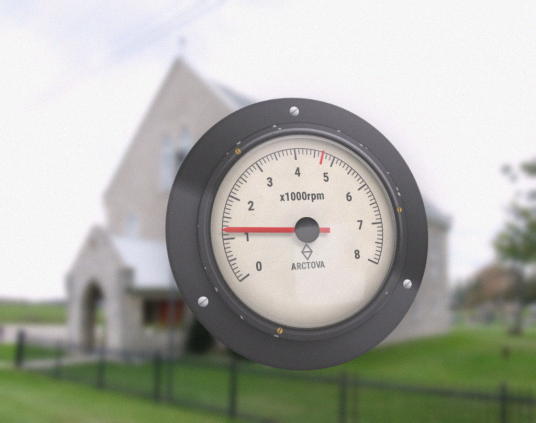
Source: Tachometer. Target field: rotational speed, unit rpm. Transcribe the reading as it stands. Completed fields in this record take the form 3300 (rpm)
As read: 1200 (rpm)
